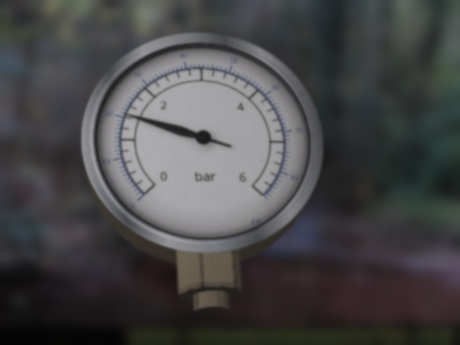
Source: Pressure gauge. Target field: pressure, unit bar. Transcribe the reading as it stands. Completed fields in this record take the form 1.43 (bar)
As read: 1.4 (bar)
